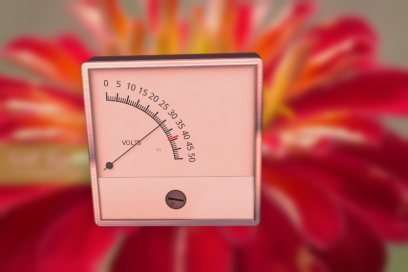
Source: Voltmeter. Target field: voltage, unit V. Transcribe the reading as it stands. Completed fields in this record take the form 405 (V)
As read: 30 (V)
